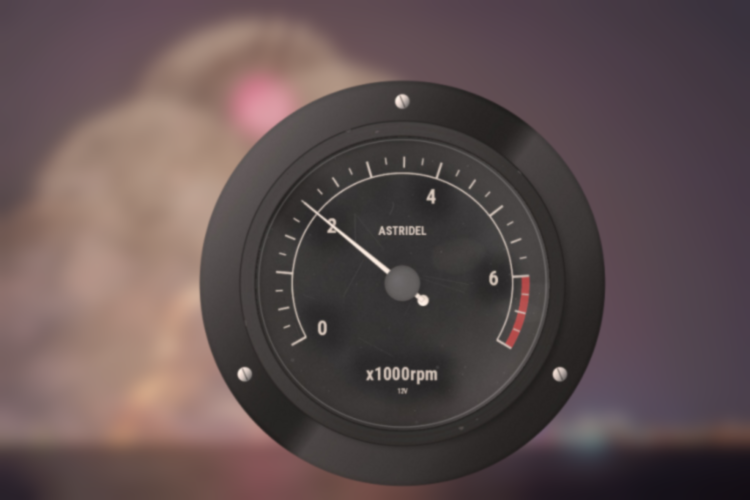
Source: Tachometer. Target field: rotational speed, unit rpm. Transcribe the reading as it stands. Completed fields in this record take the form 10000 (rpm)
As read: 2000 (rpm)
